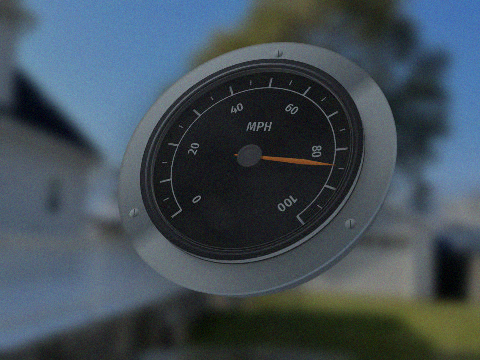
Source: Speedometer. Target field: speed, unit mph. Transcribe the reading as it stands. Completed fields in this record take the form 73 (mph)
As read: 85 (mph)
